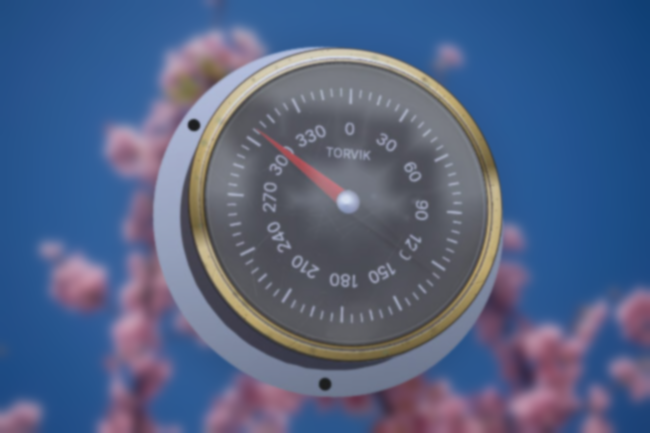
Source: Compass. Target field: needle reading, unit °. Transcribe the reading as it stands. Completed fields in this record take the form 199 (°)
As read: 305 (°)
